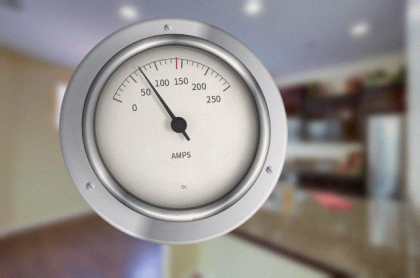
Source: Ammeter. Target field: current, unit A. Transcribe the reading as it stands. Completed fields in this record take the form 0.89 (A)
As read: 70 (A)
